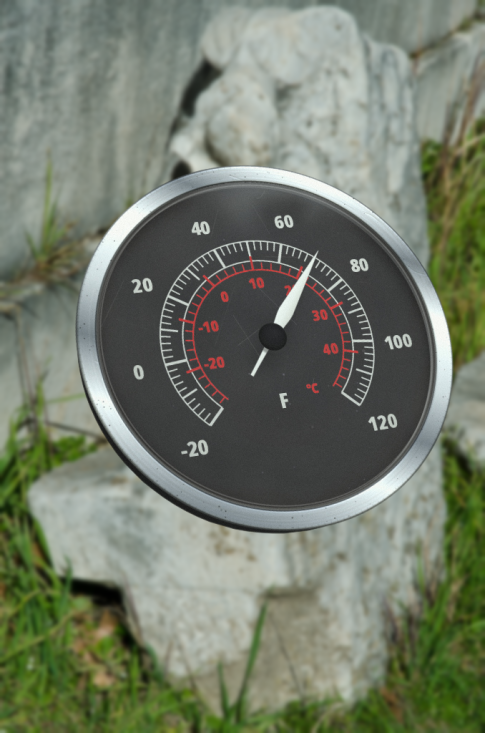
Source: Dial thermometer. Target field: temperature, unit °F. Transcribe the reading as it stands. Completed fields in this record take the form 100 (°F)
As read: 70 (°F)
